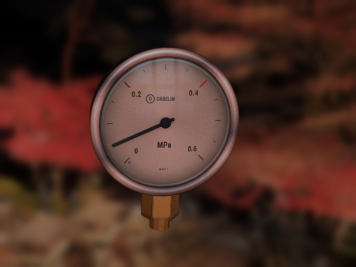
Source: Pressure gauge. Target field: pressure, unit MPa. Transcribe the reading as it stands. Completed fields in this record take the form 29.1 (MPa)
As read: 0.05 (MPa)
